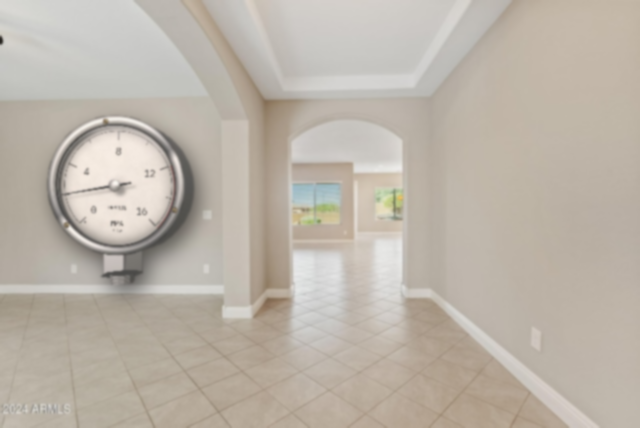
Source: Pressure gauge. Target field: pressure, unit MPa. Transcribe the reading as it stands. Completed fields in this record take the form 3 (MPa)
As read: 2 (MPa)
